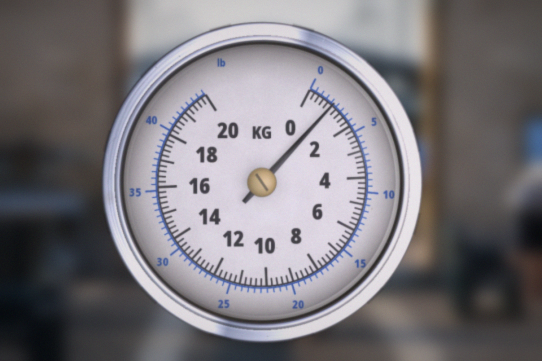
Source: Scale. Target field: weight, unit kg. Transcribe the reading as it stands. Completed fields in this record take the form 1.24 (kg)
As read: 1 (kg)
